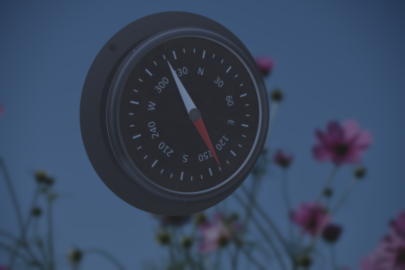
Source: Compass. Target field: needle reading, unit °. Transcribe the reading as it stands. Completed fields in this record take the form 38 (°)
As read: 140 (°)
